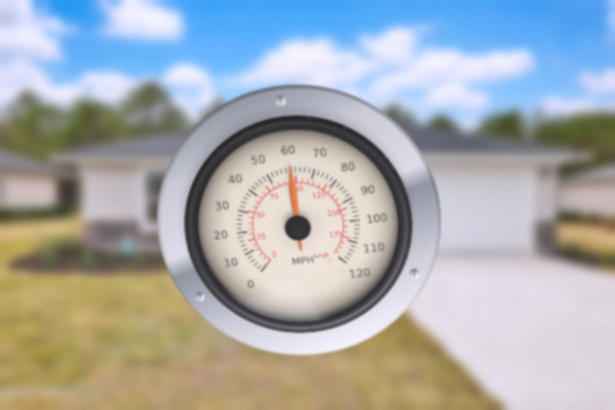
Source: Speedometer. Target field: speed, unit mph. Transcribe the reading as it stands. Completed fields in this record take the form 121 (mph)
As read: 60 (mph)
